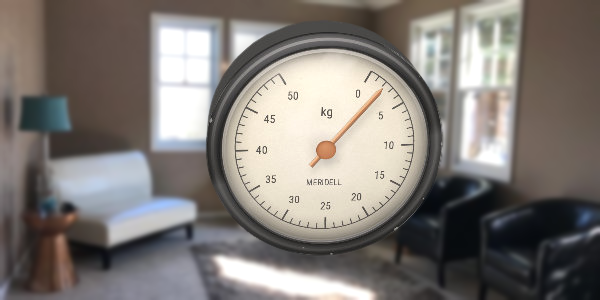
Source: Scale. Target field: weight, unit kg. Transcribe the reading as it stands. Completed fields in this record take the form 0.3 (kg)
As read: 2 (kg)
